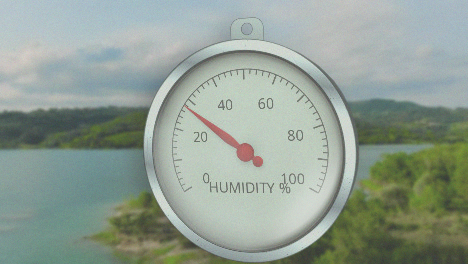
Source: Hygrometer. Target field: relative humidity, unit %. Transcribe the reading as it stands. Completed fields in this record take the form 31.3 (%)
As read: 28 (%)
